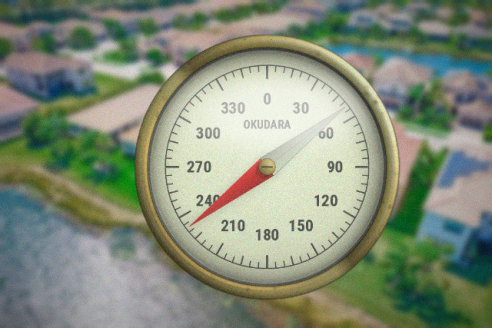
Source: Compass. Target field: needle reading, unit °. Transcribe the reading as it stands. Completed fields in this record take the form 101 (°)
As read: 232.5 (°)
